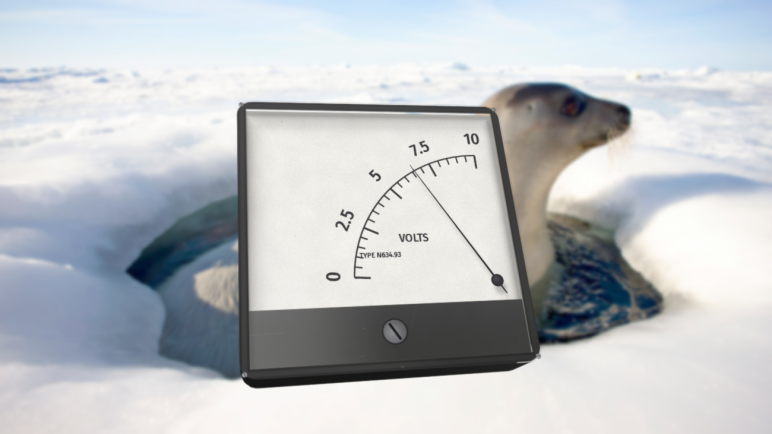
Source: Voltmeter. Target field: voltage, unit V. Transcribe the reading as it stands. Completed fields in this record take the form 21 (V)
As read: 6.5 (V)
